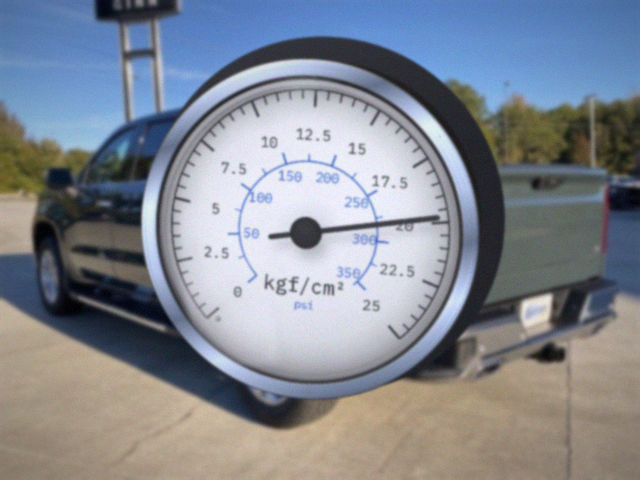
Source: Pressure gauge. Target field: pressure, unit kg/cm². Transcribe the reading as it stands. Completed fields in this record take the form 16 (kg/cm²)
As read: 19.75 (kg/cm²)
